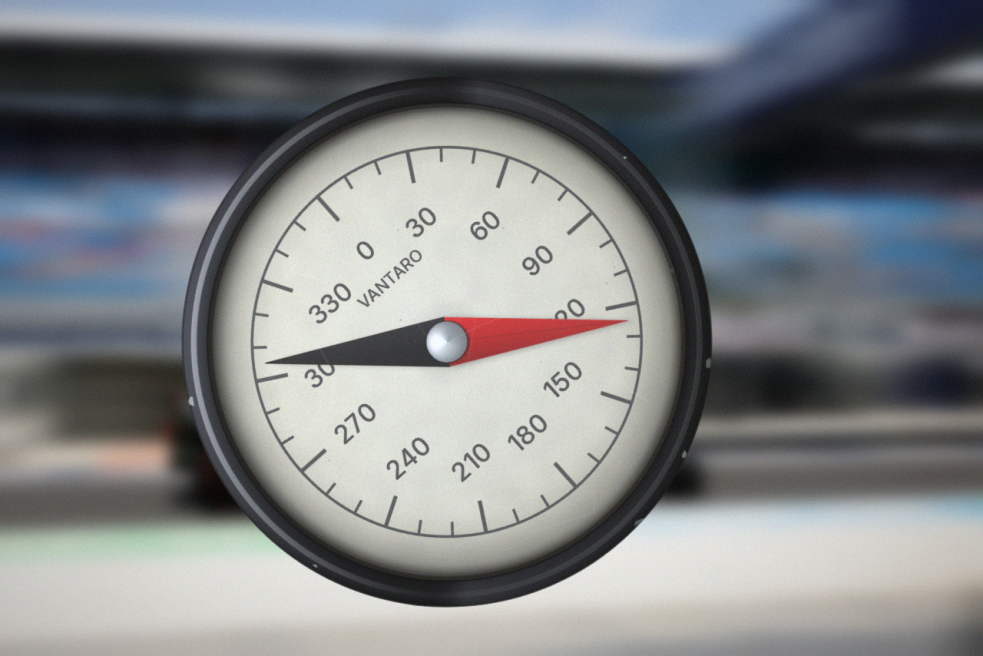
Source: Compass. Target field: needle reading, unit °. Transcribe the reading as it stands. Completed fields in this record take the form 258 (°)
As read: 125 (°)
